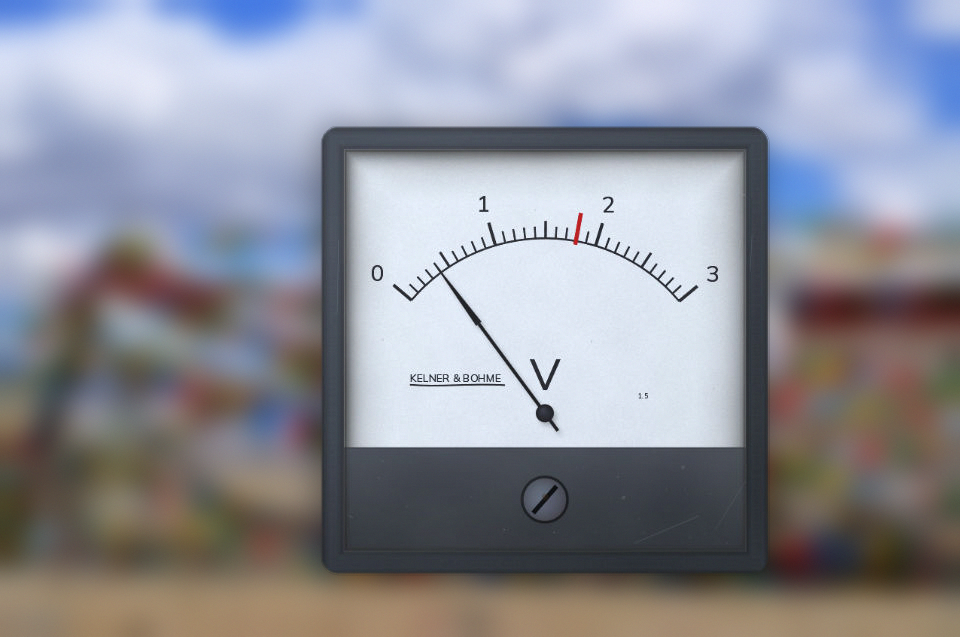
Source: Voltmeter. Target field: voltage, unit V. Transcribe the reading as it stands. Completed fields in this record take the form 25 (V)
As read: 0.4 (V)
